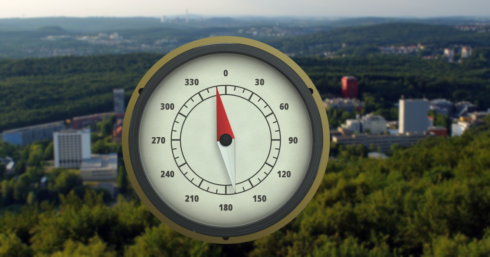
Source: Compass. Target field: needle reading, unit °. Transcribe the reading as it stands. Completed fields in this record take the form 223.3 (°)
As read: 350 (°)
